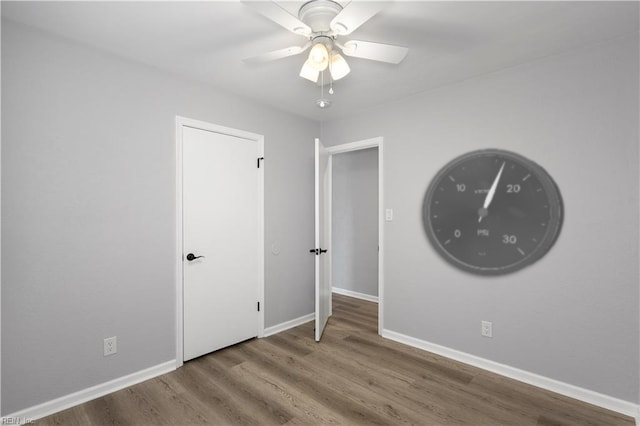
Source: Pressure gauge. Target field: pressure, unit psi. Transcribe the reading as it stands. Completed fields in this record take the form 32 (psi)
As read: 17 (psi)
